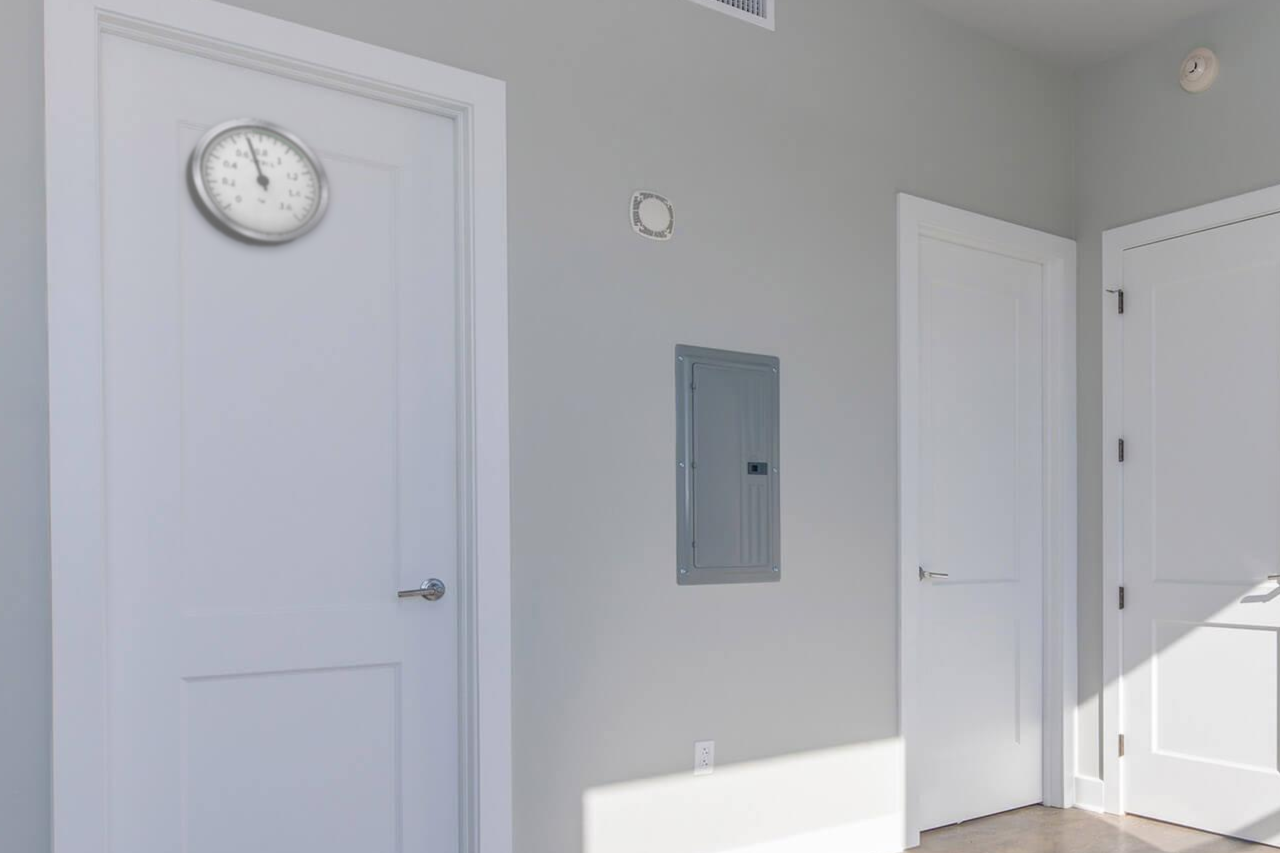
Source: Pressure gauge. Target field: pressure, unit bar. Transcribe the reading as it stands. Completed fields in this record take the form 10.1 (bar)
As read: 0.7 (bar)
